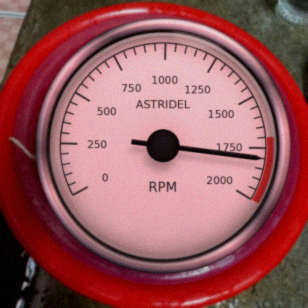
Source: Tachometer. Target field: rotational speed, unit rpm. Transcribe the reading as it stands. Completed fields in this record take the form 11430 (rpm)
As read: 1800 (rpm)
